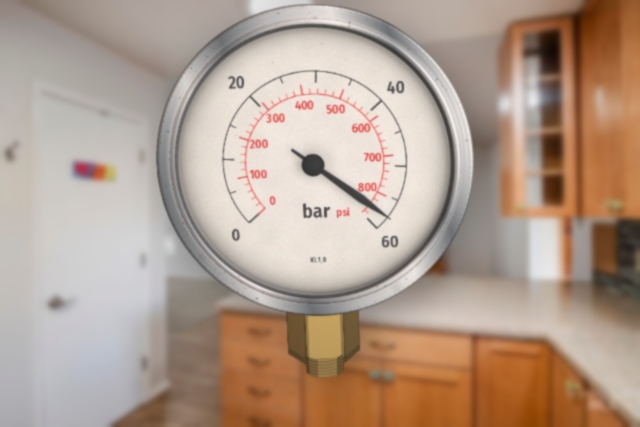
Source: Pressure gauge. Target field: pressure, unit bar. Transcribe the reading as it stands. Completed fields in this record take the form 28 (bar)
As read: 57.5 (bar)
